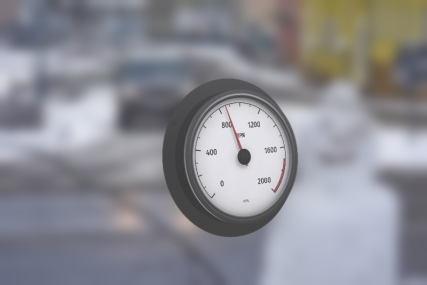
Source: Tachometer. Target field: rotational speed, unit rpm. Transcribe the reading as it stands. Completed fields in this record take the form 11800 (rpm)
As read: 850 (rpm)
